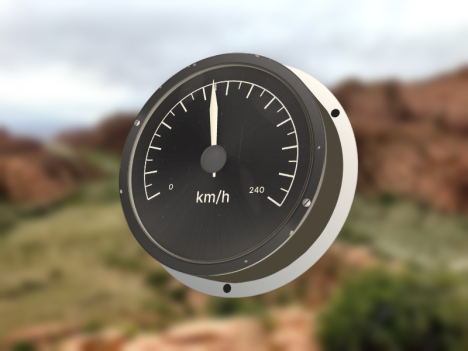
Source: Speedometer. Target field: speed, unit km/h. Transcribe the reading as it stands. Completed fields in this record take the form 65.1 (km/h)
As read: 110 (km/h)
